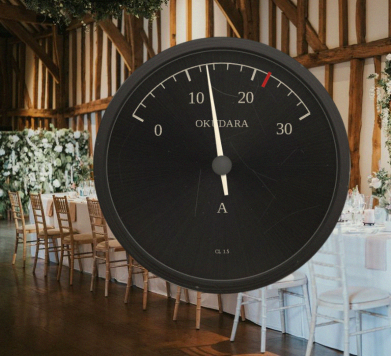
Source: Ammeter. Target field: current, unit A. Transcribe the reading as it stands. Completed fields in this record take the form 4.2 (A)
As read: 13 (A)
